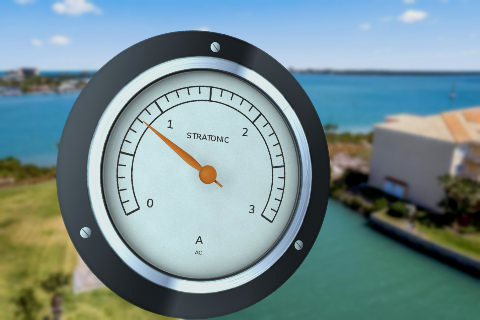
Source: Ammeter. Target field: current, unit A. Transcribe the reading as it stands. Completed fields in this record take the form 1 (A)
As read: 0.8 (A)
